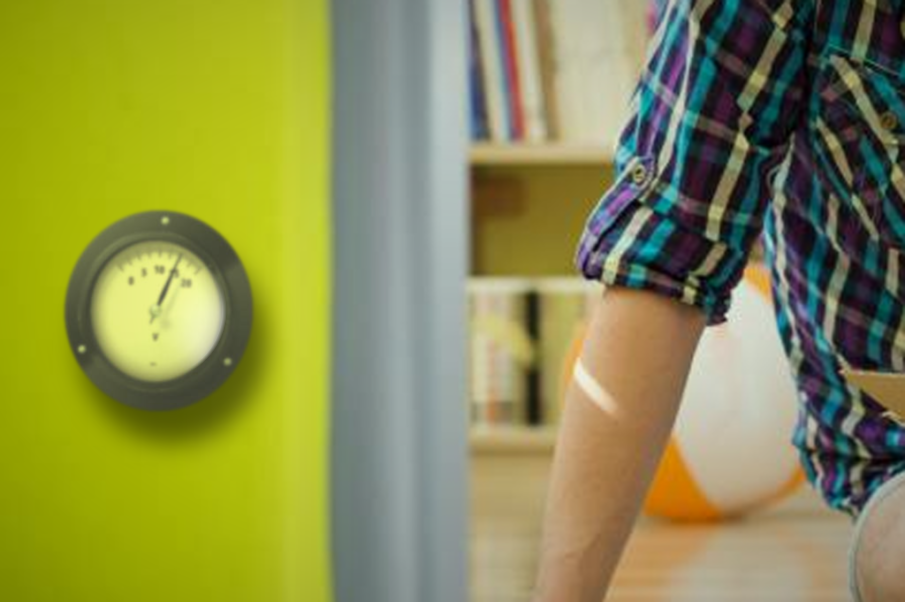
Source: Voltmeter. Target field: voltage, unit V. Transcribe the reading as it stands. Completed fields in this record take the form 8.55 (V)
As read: 15 (V)
